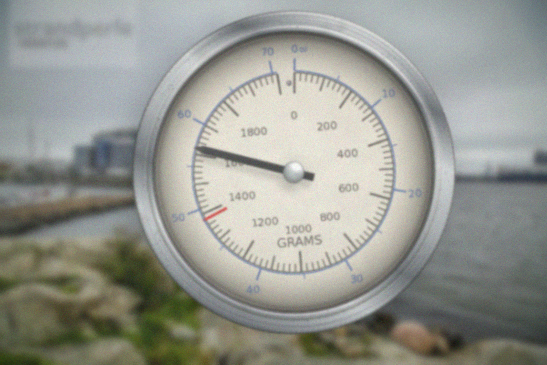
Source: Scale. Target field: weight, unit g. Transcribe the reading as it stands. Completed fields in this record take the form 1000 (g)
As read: 1620 (g)
